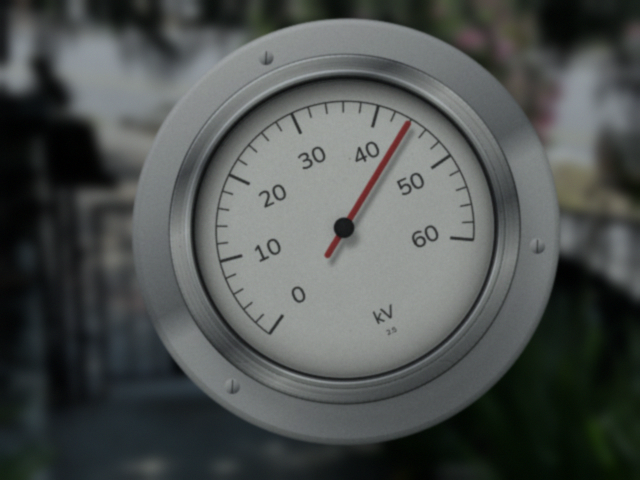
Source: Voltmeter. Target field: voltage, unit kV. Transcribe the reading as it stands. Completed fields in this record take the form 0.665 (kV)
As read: 44 (kV)
